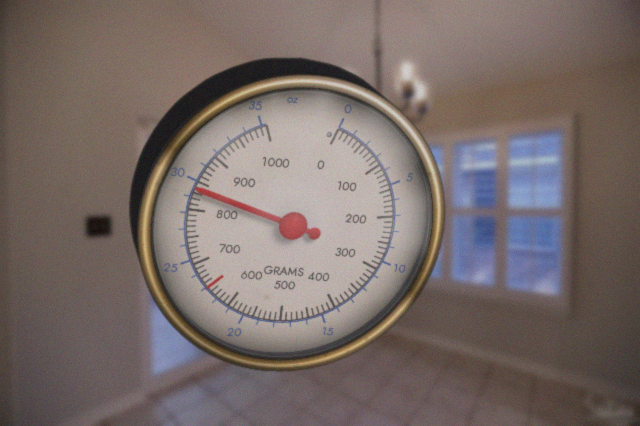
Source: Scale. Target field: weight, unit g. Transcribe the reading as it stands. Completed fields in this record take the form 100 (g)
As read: 840 (g)
